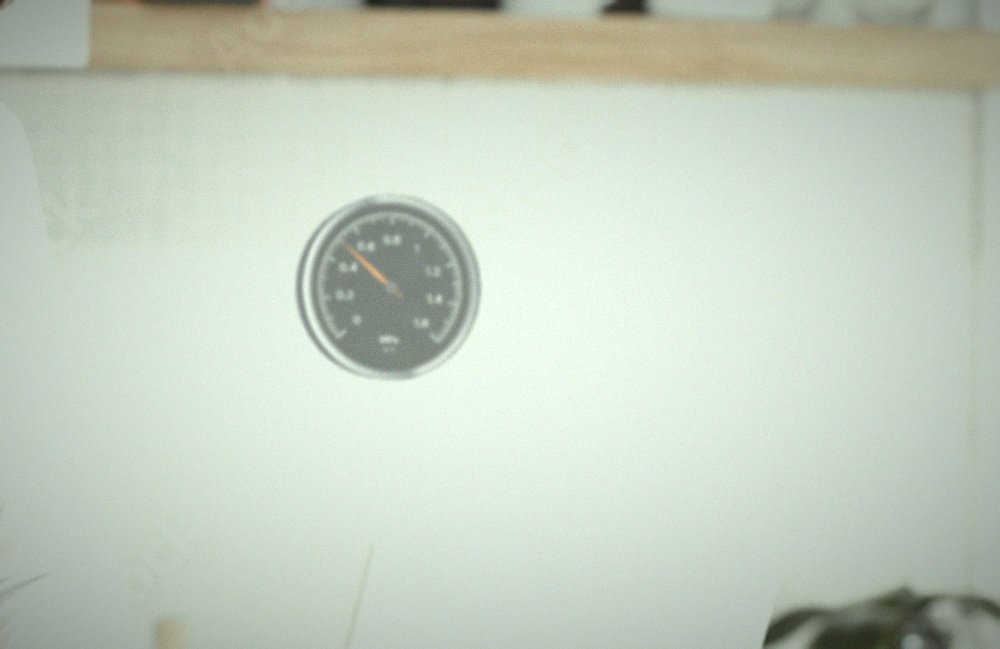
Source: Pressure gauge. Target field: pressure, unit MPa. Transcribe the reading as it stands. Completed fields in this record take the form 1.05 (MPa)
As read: 0.5 (MPa)
